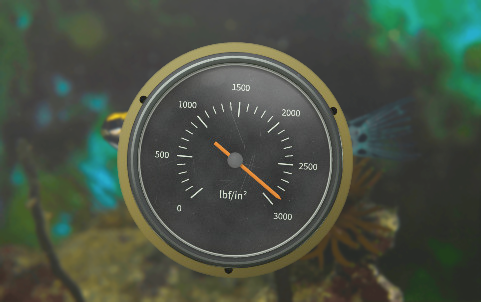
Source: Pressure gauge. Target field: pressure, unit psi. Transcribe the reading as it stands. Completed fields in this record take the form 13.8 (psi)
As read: 2900 (psi)
